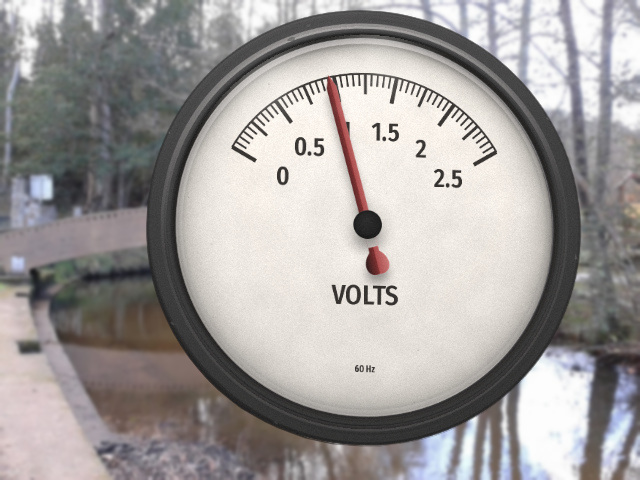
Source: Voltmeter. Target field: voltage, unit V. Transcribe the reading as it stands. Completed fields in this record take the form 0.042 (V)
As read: 0.95 (V)
